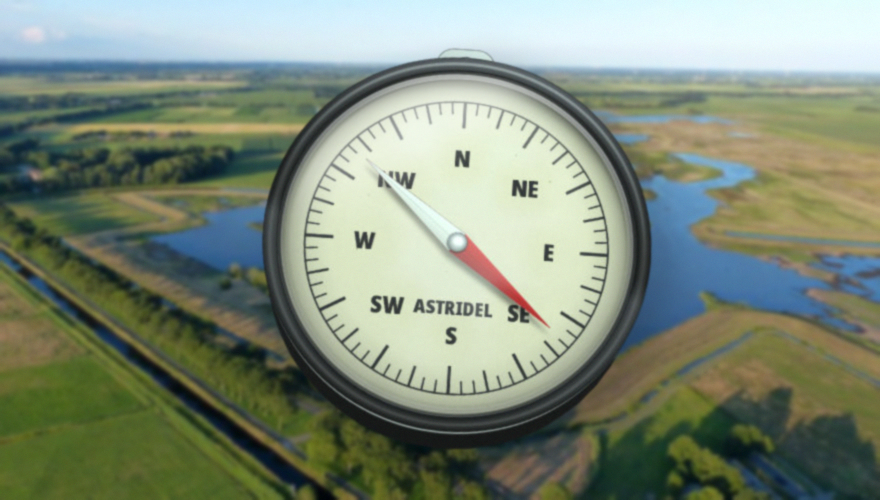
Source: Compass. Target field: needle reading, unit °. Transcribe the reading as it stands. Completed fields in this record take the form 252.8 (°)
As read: 130 (°)
